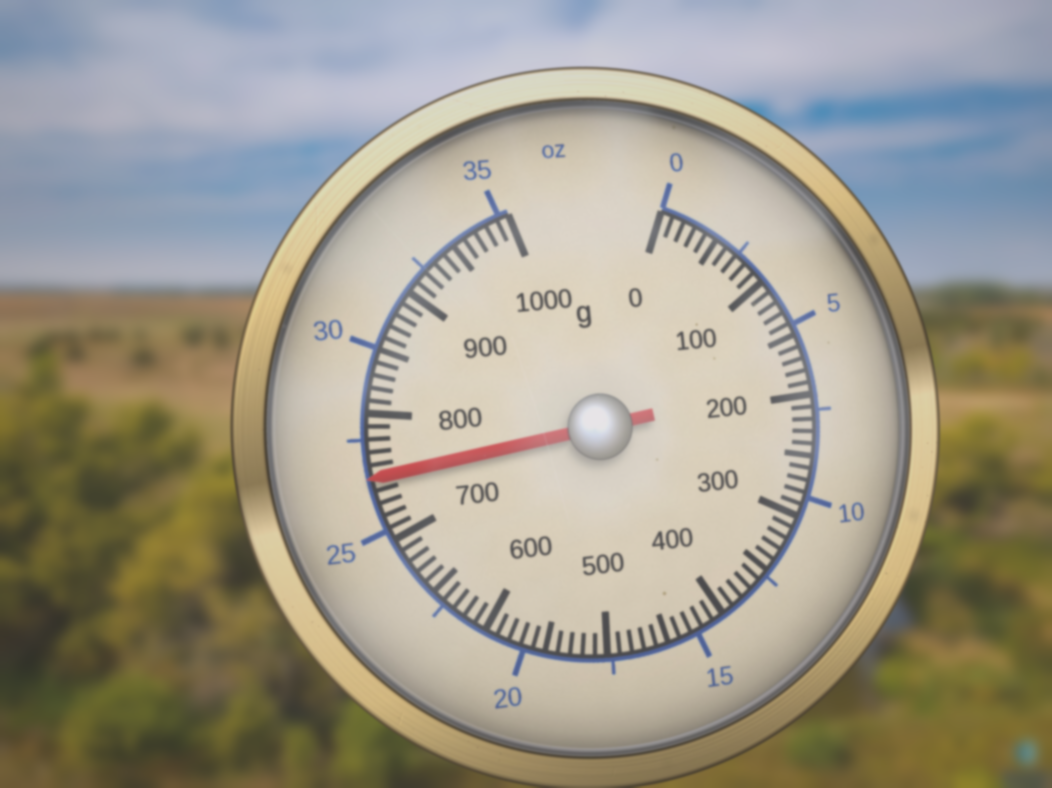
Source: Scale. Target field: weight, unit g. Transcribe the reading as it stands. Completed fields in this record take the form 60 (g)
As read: 750 (g)
